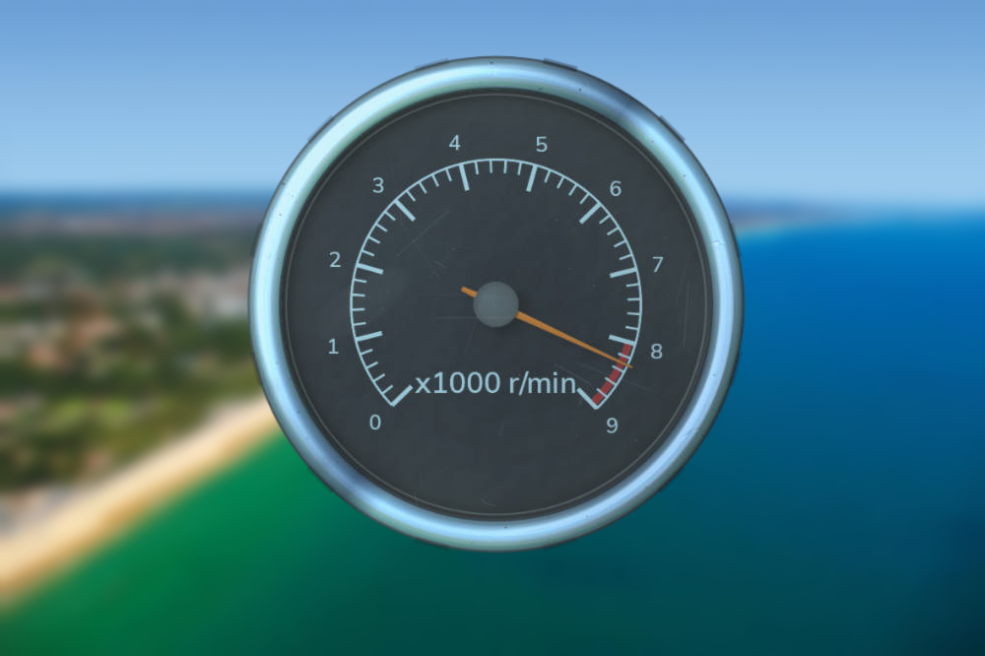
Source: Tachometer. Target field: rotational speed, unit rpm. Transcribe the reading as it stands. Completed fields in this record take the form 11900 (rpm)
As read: 8300 (rpm)
